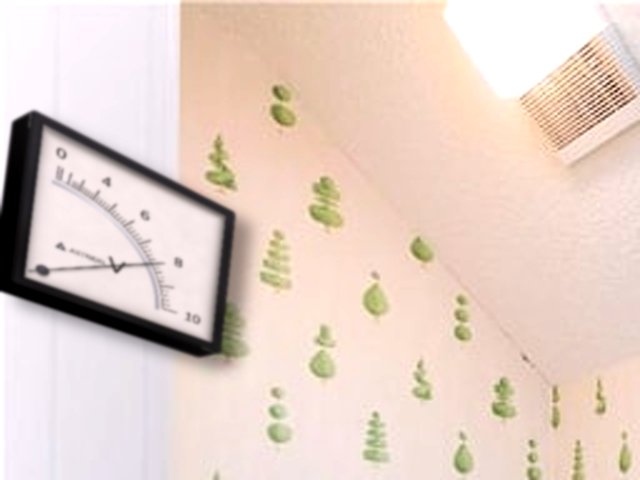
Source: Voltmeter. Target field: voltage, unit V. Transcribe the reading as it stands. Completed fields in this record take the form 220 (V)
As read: 8 (V)
